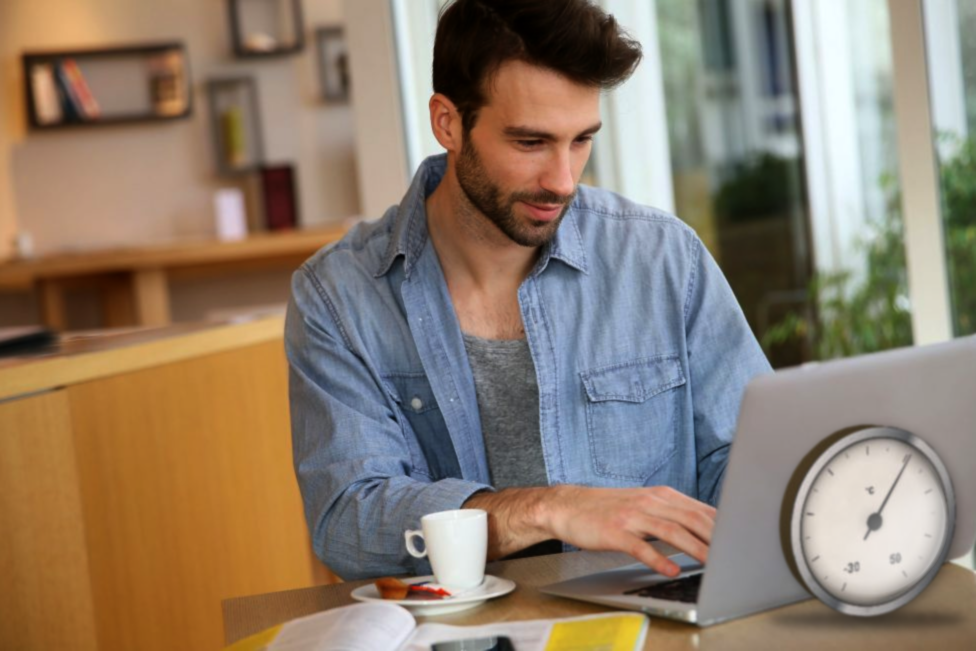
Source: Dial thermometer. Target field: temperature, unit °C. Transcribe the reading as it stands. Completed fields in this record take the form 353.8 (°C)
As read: 20 (°C)
